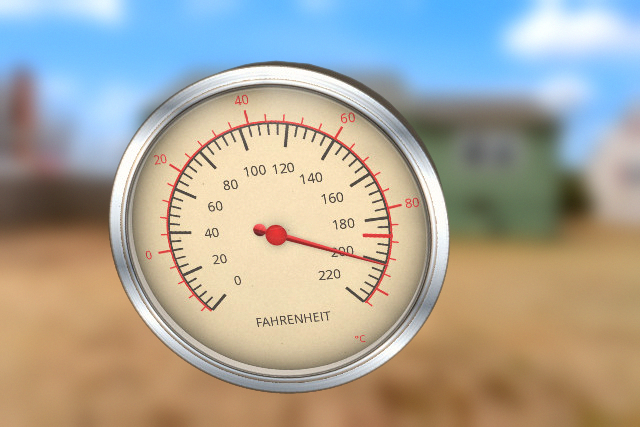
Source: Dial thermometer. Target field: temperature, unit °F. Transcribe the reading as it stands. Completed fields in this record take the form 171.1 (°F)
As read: 200 (°F)
